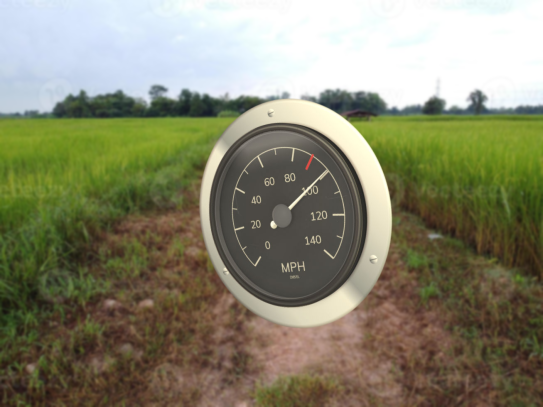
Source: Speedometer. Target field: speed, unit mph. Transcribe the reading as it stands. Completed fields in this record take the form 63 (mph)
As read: 100 (mph)
